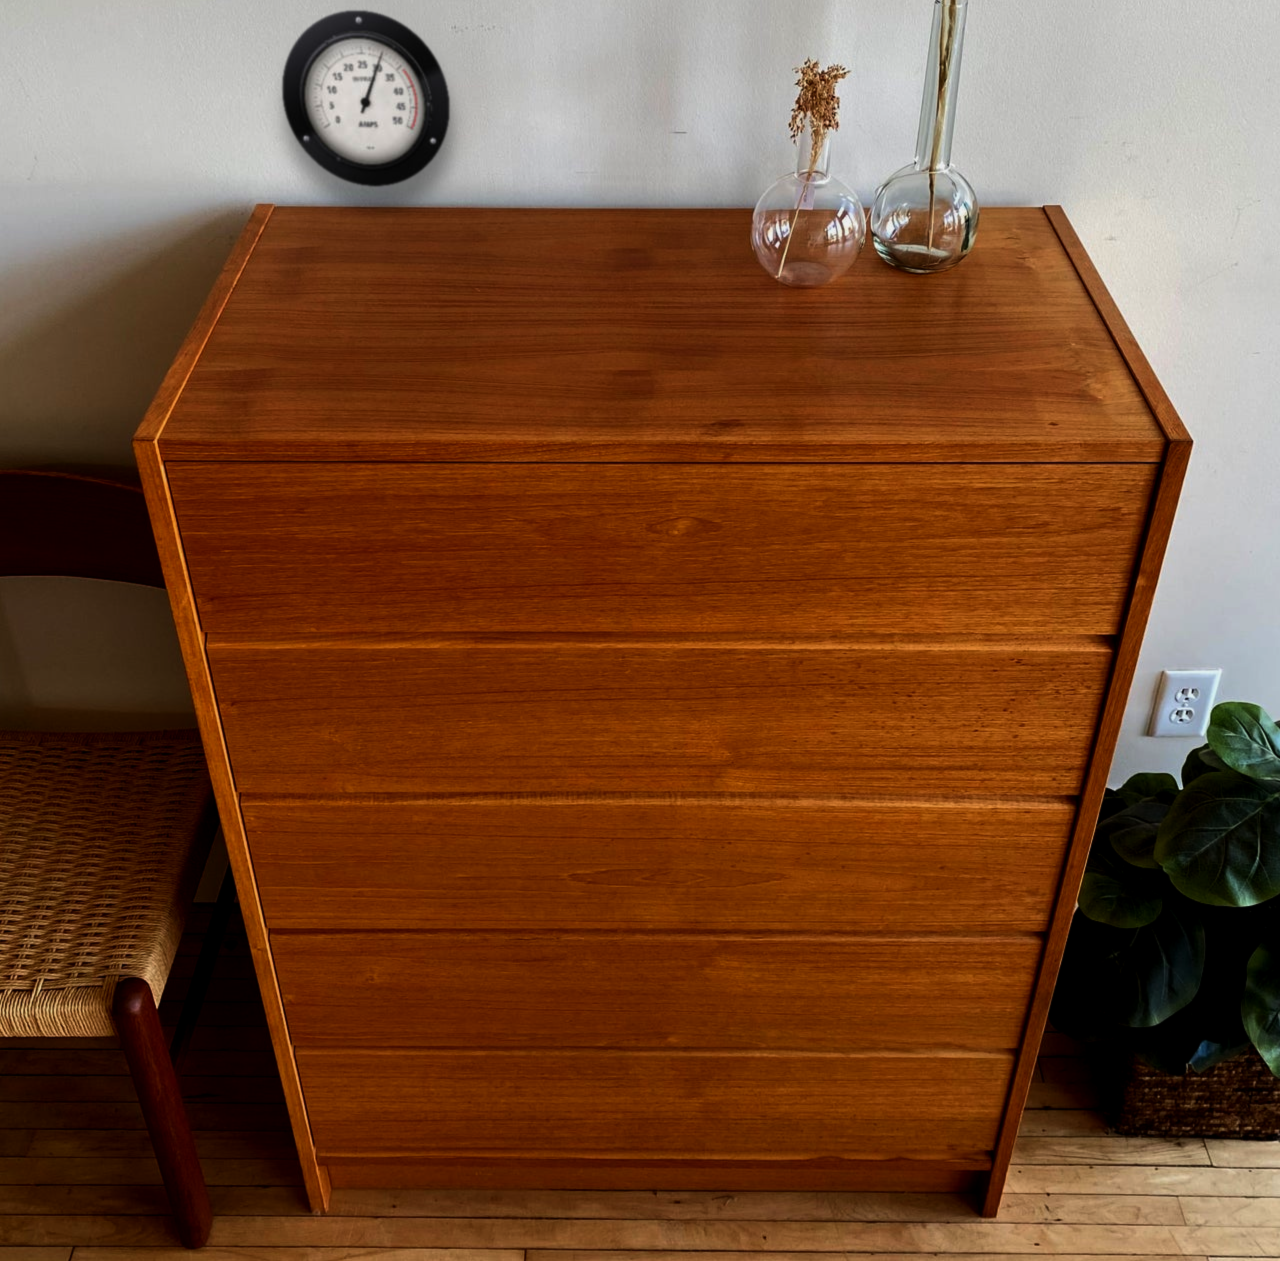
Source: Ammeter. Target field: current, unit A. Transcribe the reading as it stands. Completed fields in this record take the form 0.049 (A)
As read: 30 (A)
